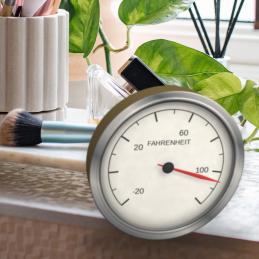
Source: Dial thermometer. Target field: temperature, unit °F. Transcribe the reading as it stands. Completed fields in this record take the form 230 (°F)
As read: 105 (°F)
